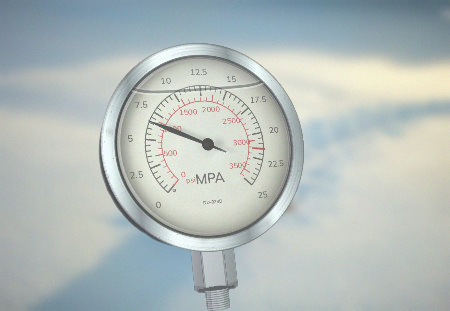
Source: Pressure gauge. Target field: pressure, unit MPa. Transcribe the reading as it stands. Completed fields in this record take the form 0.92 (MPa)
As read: 6.5 (MPa)
